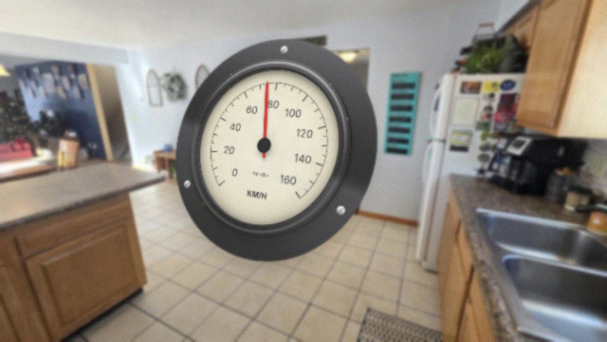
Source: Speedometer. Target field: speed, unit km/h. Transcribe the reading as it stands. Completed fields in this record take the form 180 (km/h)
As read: 75 (km/h)
